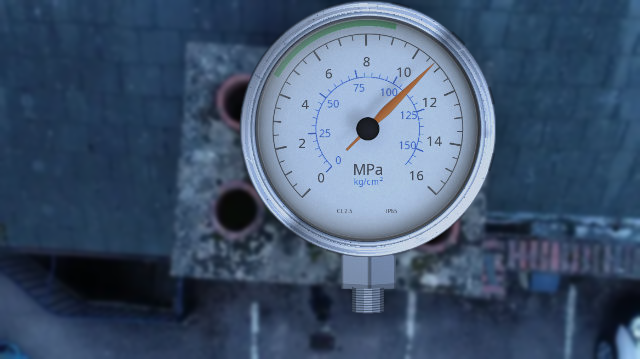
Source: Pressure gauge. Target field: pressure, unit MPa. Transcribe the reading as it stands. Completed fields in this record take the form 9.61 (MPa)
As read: 10.75 (MPa)
